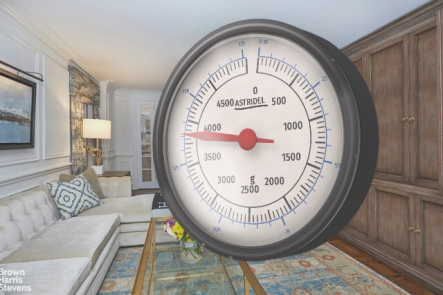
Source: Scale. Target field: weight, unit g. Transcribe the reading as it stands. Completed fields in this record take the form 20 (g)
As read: 3850 (g)
